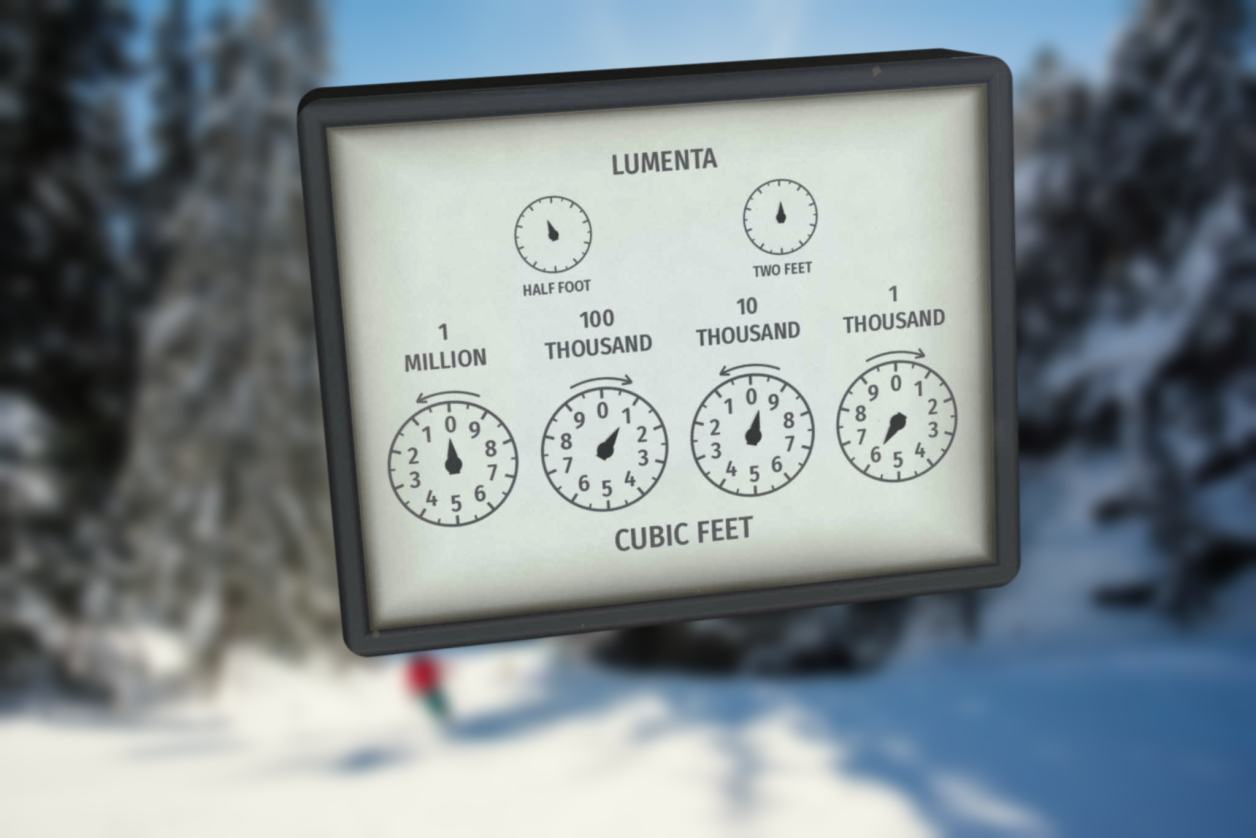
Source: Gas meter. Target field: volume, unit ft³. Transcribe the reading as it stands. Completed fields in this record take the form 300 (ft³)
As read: 9600 (ft³)
